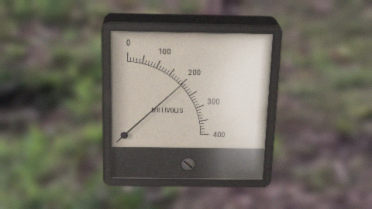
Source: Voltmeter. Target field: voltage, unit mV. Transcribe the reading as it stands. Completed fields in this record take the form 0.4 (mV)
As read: 200 (mV)
